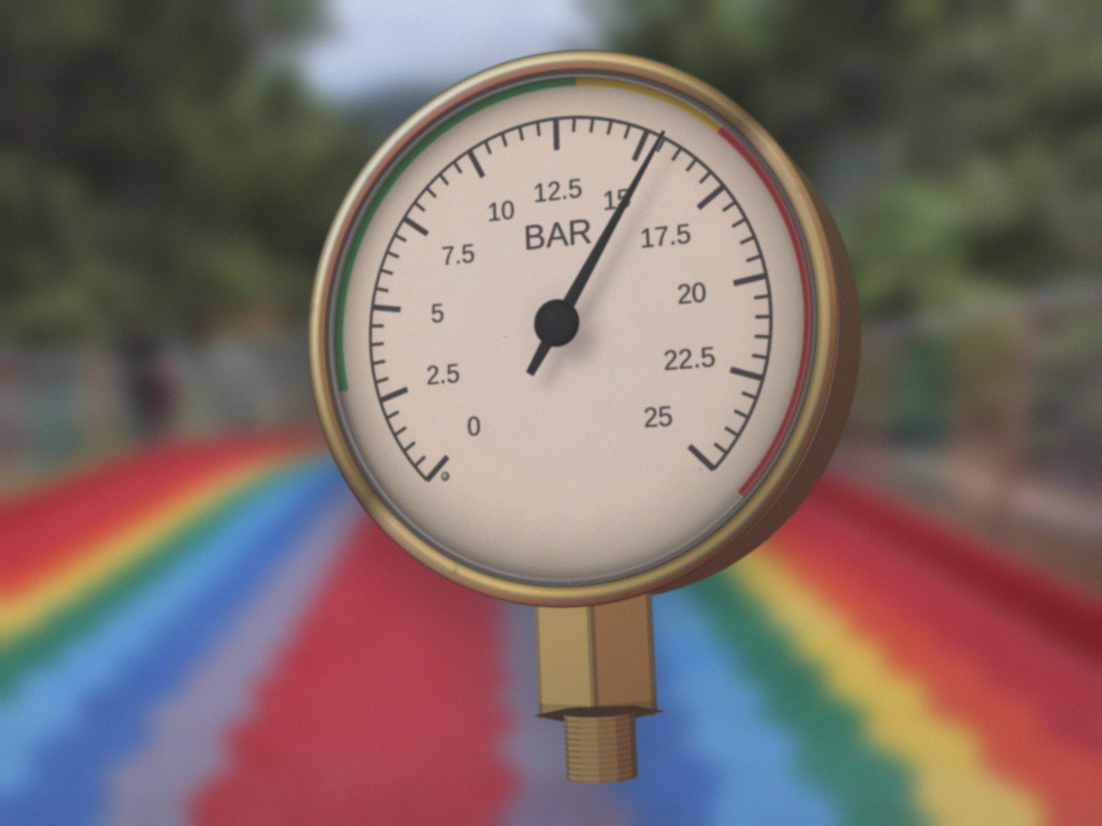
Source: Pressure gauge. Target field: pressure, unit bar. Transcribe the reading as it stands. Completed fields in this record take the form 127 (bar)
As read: 15.5 (bar)
